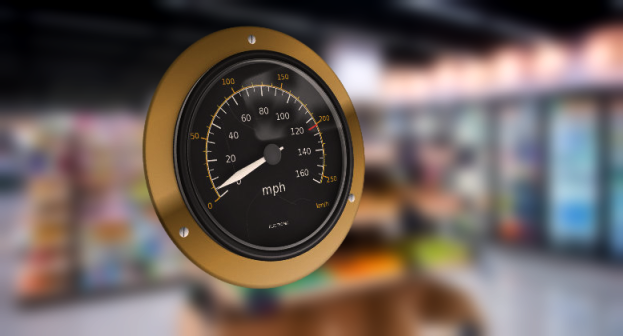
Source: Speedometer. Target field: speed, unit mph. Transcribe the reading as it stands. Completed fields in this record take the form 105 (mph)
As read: 5 (mph)
